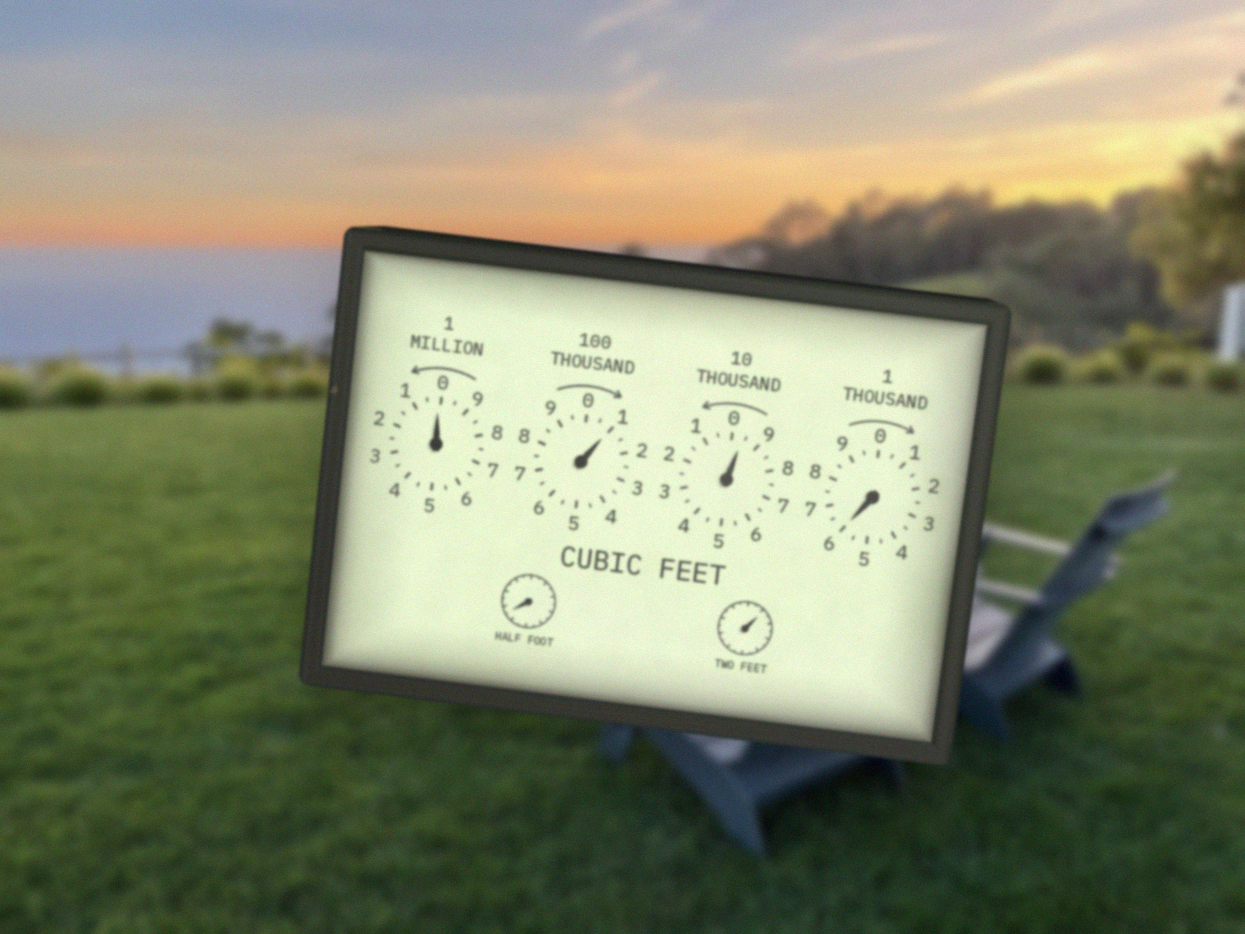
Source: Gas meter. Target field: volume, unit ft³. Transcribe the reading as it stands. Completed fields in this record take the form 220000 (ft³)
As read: 9600 (ft³)
